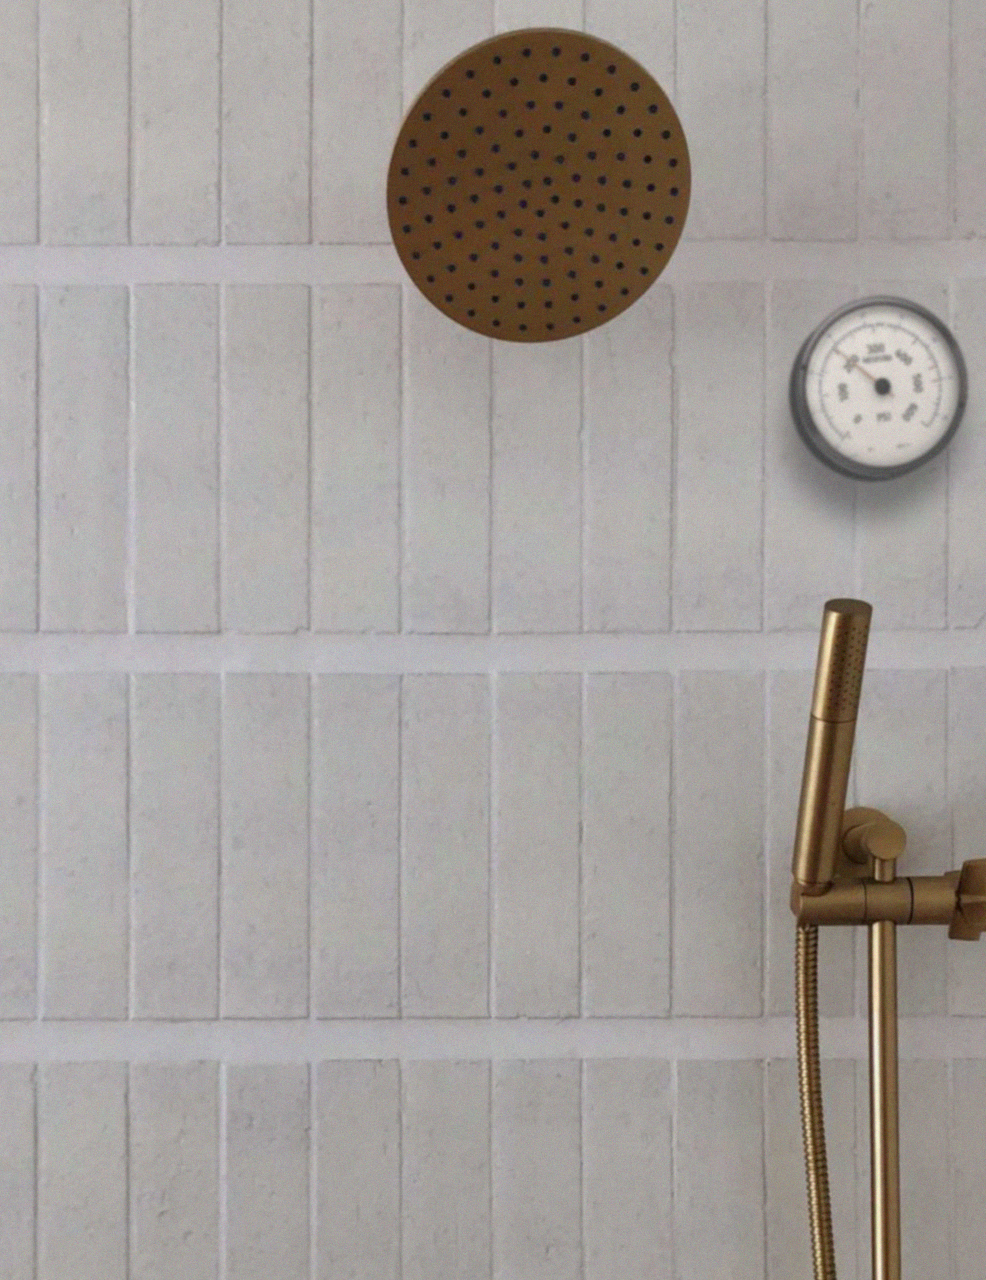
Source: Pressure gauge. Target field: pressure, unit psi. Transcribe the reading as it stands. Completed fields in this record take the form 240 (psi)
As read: 200 (psi)
